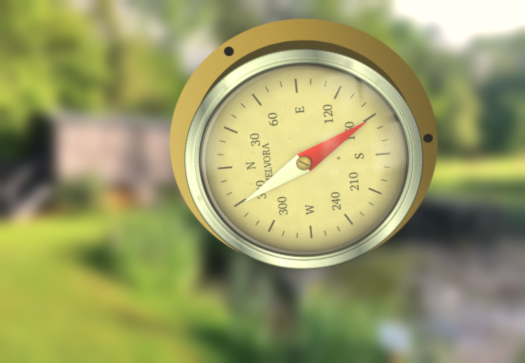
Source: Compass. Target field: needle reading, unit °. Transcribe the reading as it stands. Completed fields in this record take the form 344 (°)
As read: 150 (°)
